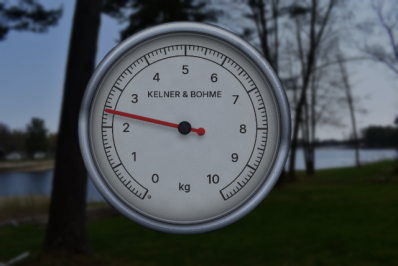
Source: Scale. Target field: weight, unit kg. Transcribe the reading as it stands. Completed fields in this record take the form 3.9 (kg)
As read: 2.4 (kg)
